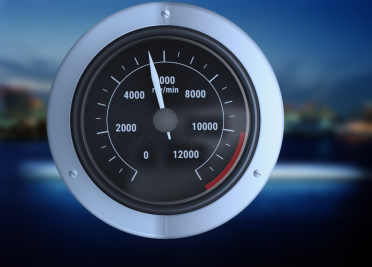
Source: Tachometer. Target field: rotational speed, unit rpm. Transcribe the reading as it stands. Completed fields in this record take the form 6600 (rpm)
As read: 5500 (rpm)
